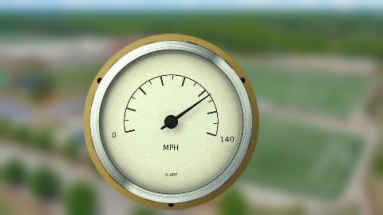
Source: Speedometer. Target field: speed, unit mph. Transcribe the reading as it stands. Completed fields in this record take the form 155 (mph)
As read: 105 (mph)
